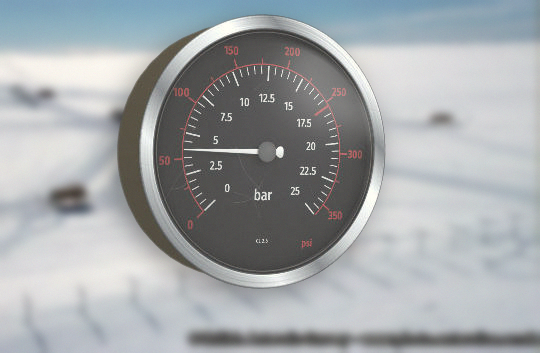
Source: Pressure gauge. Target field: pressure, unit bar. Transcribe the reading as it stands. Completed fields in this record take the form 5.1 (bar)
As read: 4 (bar)
